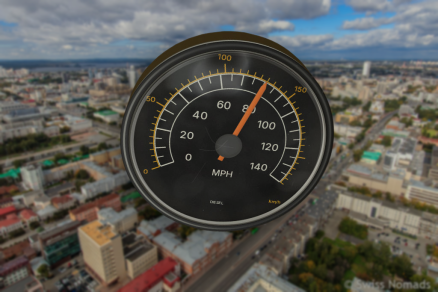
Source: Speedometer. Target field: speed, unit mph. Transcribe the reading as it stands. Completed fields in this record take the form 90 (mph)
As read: 80 (mph)
